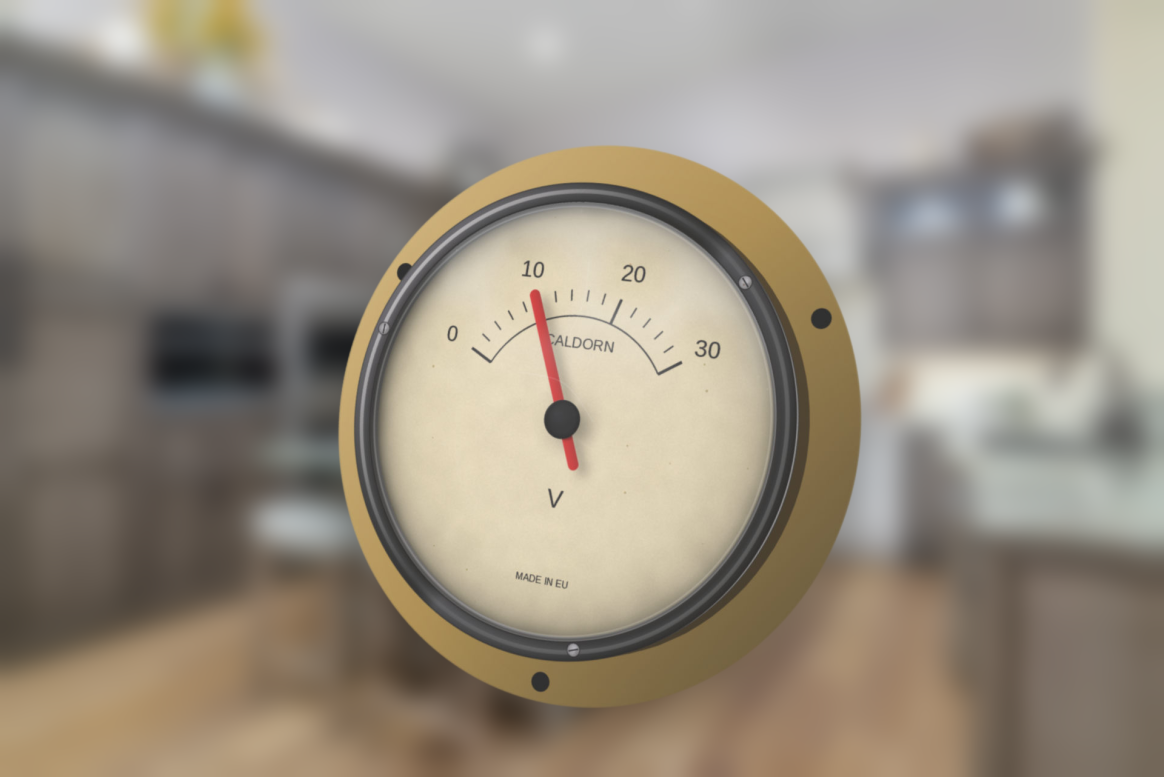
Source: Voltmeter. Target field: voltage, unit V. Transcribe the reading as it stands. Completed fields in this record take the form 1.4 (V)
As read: 10 (V)
